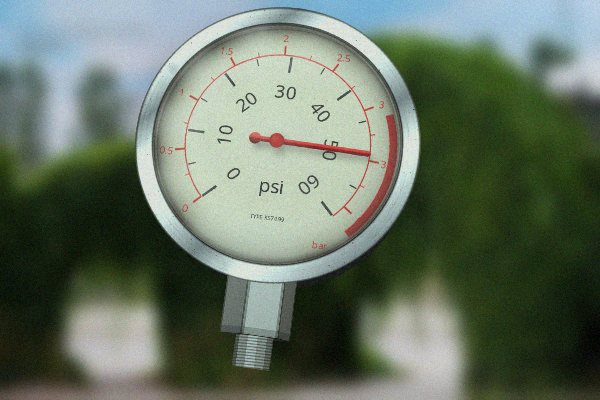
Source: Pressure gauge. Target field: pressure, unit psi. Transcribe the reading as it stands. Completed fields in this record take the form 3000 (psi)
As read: 50 (psi)
